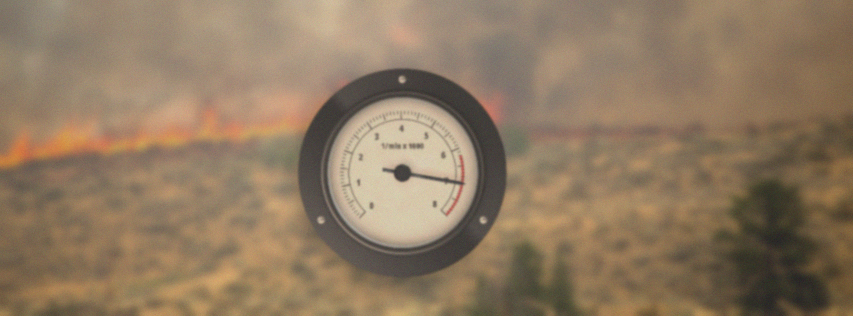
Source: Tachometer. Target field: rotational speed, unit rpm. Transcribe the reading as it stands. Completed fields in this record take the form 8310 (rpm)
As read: 7000 (rpm)
